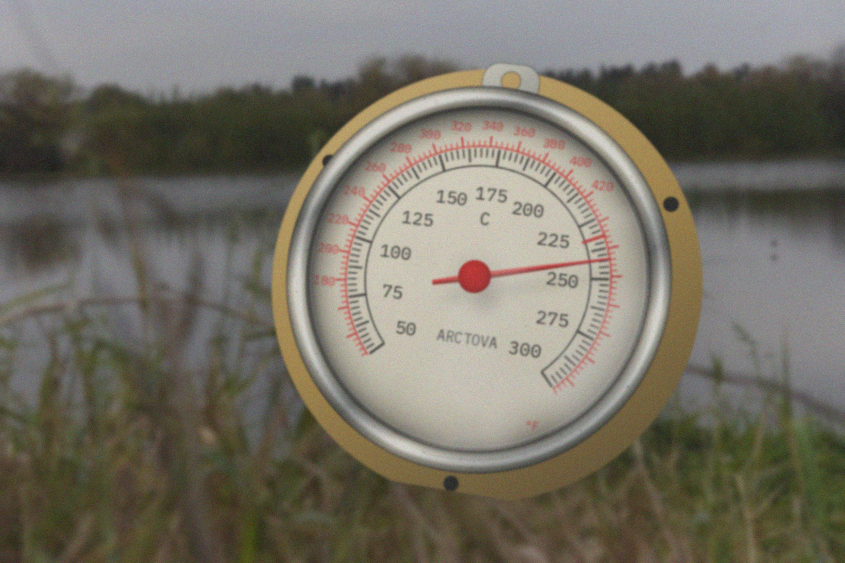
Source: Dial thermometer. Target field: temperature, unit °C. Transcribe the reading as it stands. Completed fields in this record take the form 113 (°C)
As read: 242.5 (°C)
